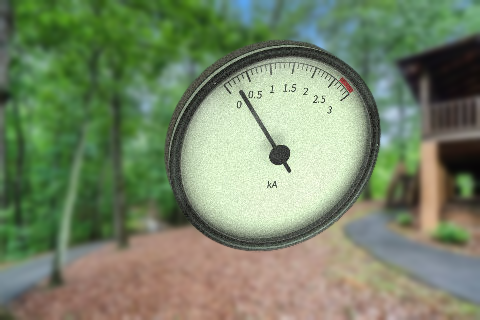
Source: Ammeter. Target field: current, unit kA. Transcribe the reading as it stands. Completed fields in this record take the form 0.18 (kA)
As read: 0.2 (kA)
